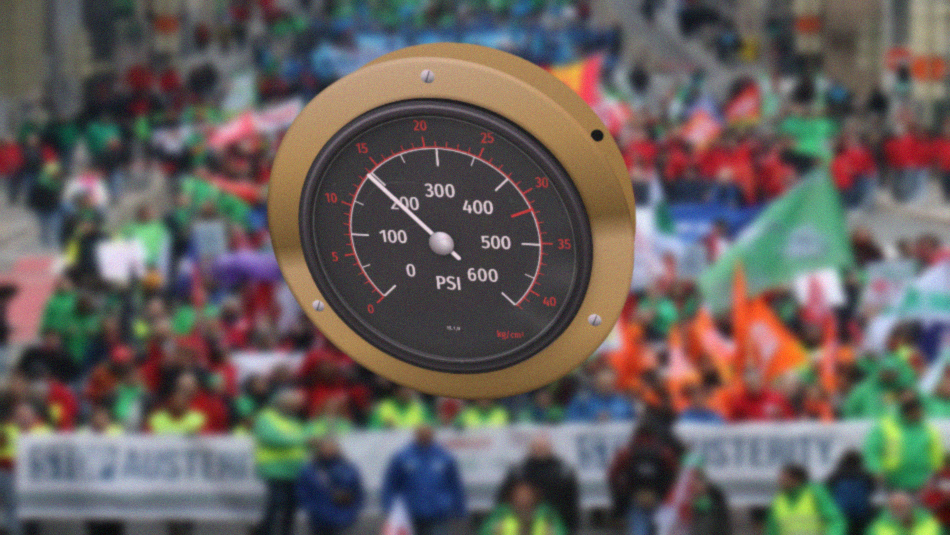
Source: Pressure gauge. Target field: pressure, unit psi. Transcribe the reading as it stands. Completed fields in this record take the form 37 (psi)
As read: 200 (psi)
